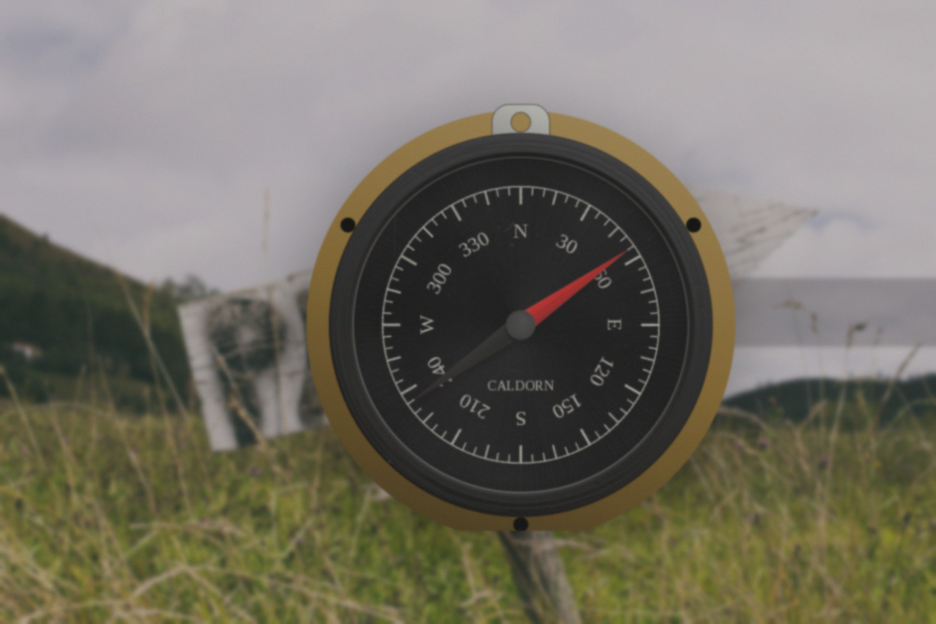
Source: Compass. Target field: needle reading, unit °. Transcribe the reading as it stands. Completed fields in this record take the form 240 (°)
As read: 55 (°)
